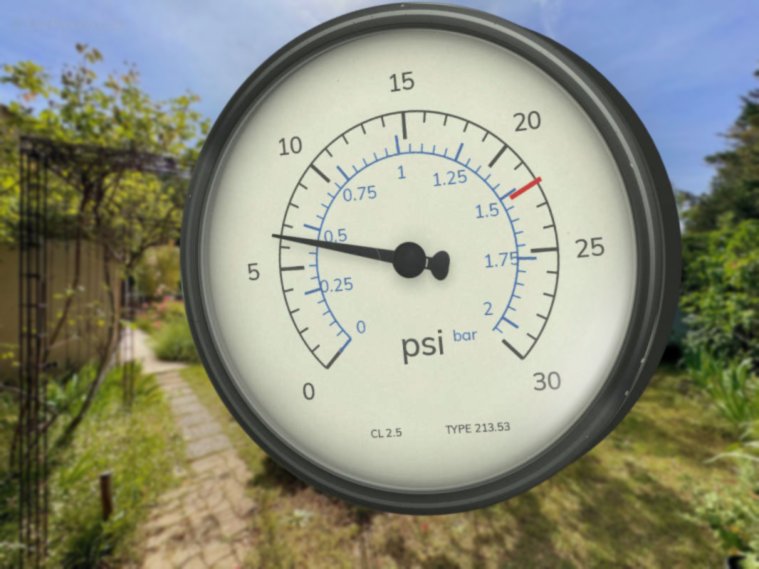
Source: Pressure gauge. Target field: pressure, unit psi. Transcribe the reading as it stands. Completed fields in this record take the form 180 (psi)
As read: 6.5 (psi)
